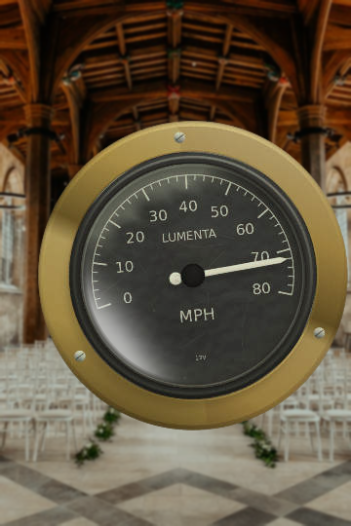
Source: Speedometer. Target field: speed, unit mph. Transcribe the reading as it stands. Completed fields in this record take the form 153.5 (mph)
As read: 72 (mph)
